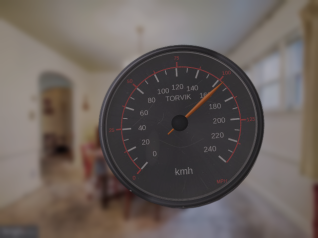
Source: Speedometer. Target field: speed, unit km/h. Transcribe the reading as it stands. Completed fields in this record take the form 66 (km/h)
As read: 165 (km/h)
